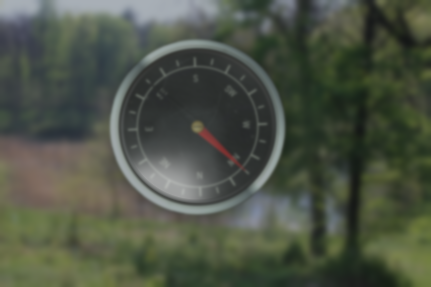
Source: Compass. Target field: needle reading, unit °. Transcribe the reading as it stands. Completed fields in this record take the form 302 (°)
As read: 315 (°)
